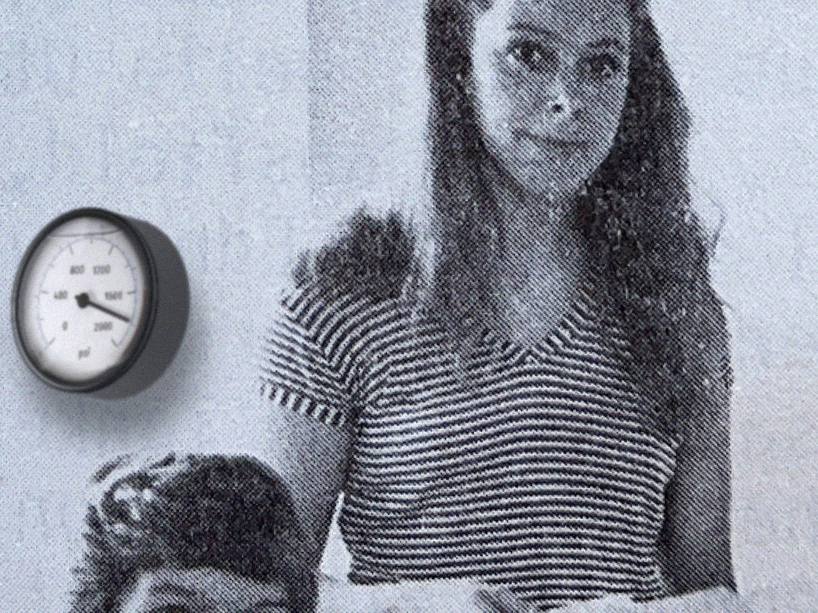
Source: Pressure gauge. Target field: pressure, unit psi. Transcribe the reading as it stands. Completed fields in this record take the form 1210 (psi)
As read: 1800 (psi)
